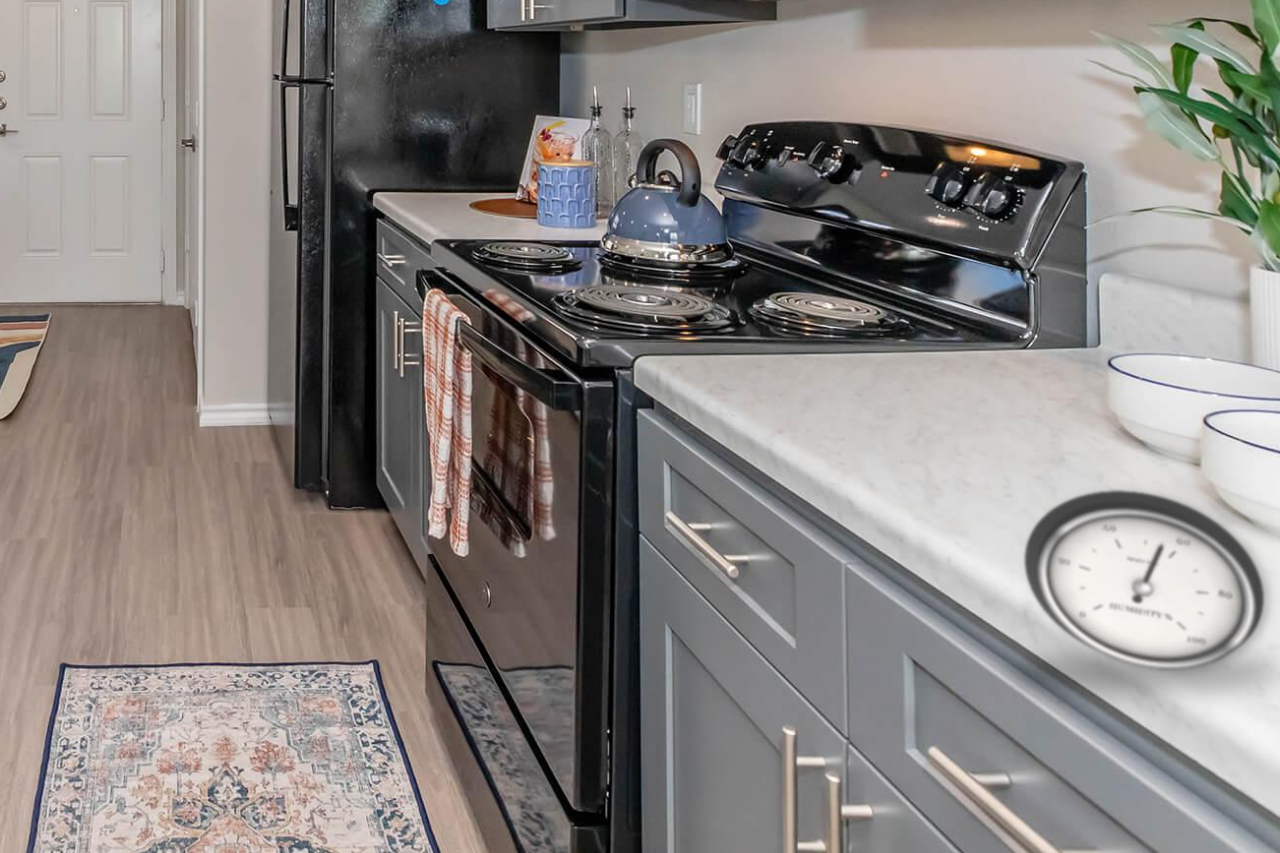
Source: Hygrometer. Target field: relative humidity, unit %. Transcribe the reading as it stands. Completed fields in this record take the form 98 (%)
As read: 55 (%)
